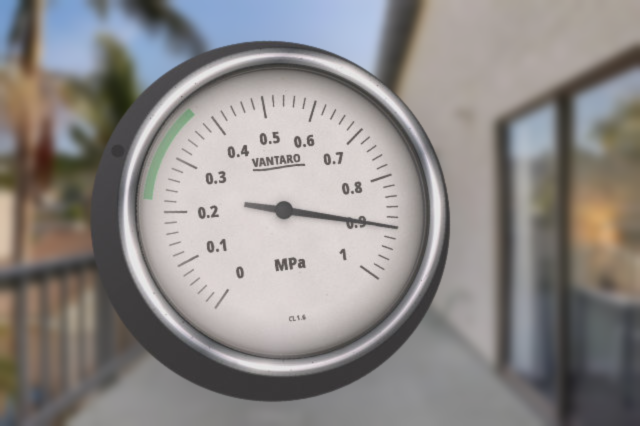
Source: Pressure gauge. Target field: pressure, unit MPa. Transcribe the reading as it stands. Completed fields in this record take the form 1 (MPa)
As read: 0.9 (MPa)
